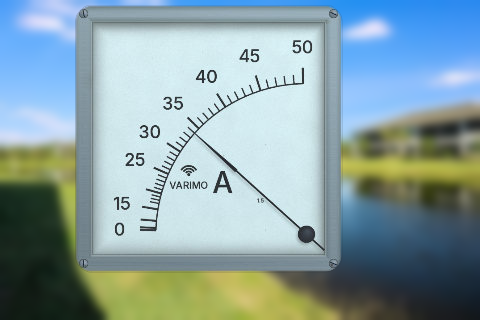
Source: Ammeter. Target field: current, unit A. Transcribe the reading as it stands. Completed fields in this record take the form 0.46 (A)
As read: 34 (A)
